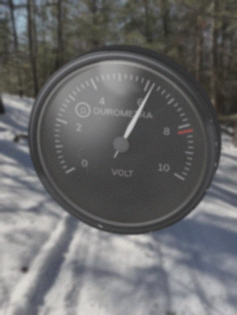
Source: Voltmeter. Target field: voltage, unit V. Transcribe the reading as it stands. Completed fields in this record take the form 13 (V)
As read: 6.2 (V)
